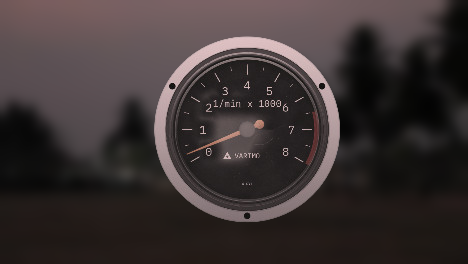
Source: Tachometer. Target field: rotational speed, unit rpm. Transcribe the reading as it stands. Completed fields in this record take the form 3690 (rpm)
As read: 250 (rpm)
